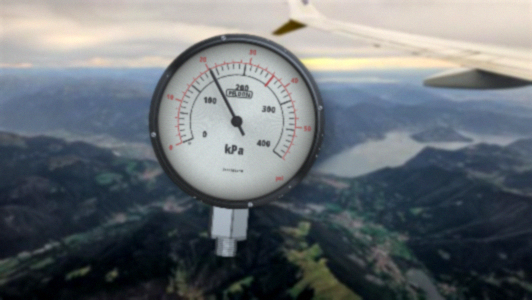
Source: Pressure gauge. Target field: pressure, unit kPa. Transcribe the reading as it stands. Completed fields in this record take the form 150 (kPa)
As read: 140 (kPa)
